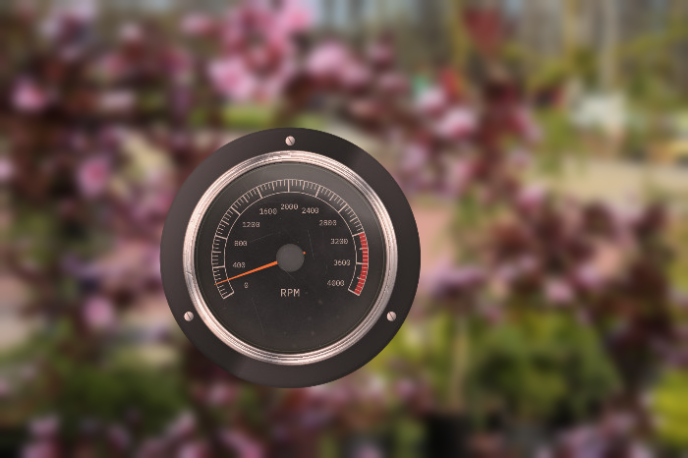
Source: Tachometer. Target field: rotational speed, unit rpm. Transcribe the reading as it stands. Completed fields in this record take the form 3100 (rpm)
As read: 200 (rpm)
